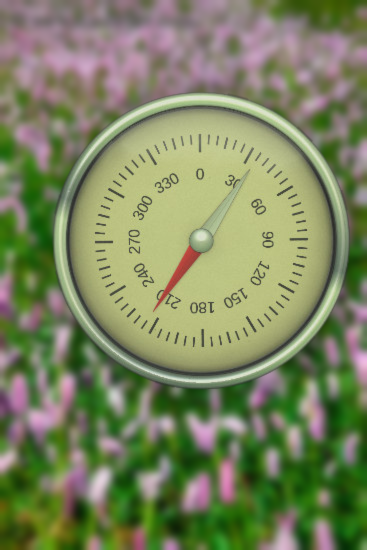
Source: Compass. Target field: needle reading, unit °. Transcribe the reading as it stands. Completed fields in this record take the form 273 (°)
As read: 215 (°)
